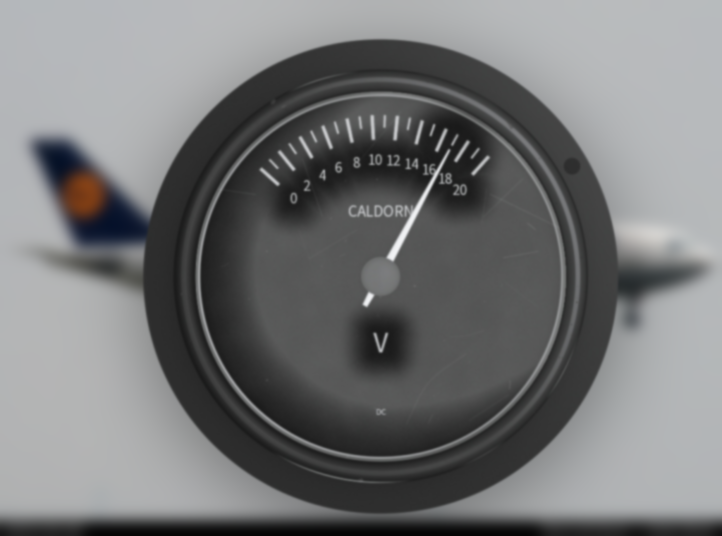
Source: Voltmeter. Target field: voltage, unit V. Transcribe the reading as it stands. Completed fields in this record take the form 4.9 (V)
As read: 17 (V)
